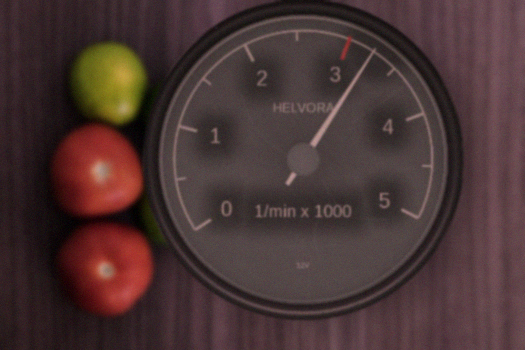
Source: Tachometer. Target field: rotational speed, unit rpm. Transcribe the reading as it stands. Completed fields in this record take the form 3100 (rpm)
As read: 3250 (rpm)
